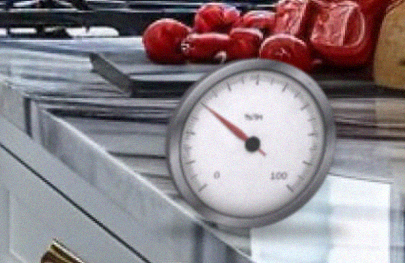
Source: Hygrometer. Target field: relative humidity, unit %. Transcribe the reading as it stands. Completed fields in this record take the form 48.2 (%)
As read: 30 (%)
